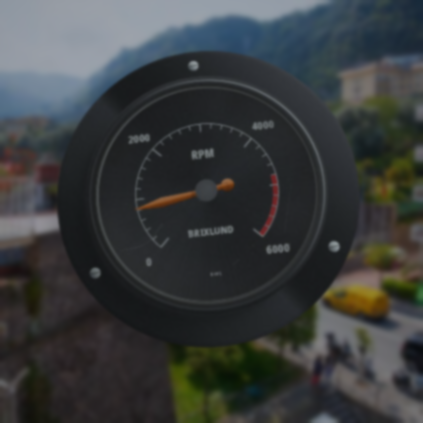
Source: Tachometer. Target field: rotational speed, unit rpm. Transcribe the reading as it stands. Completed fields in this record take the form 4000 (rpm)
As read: 800 (rpm)
